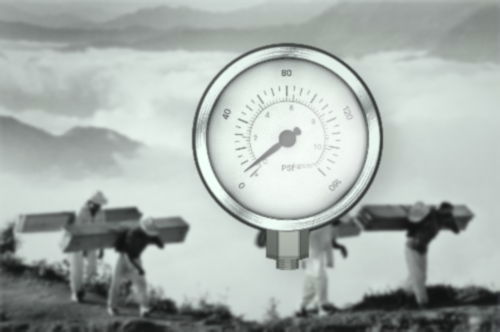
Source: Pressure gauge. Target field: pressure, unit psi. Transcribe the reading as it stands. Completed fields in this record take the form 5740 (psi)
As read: 5 (psi)
